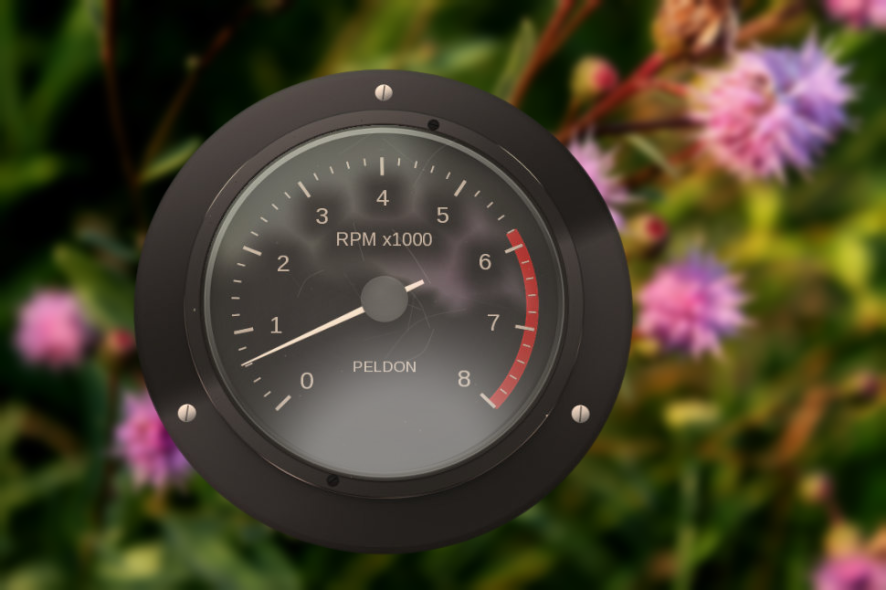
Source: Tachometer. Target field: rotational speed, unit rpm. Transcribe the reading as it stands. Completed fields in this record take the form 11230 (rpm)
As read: 600 (rpm)
